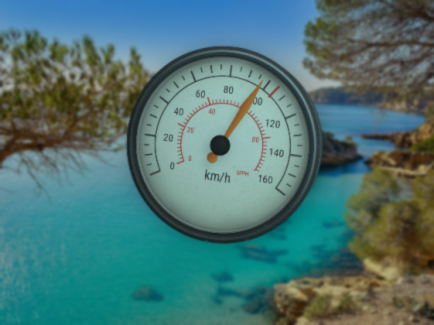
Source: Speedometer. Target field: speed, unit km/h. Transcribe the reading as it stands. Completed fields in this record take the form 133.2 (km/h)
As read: 97.5 (km/h)
